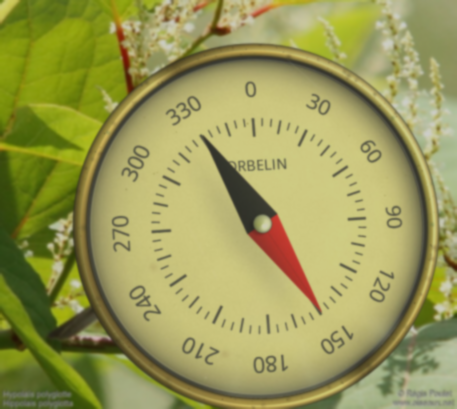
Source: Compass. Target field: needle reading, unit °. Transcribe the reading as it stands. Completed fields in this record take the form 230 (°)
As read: 150 (°)
